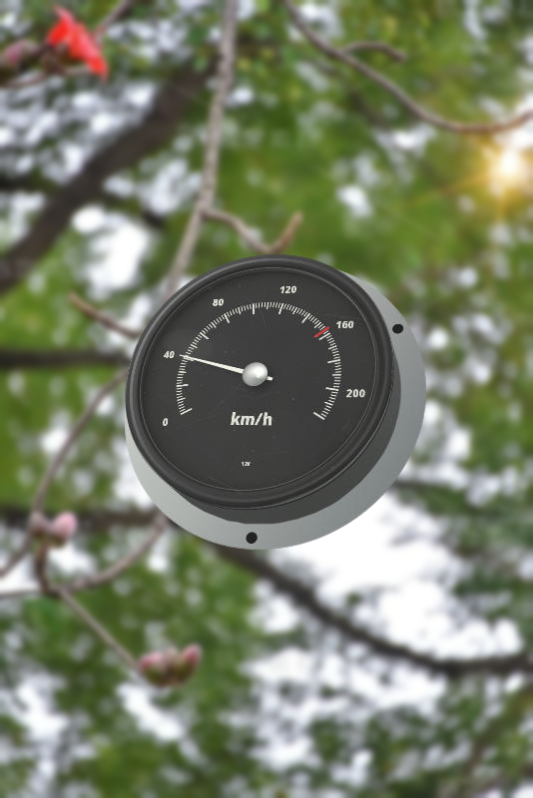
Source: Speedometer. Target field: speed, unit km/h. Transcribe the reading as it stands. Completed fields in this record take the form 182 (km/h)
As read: 40 (km/h)
